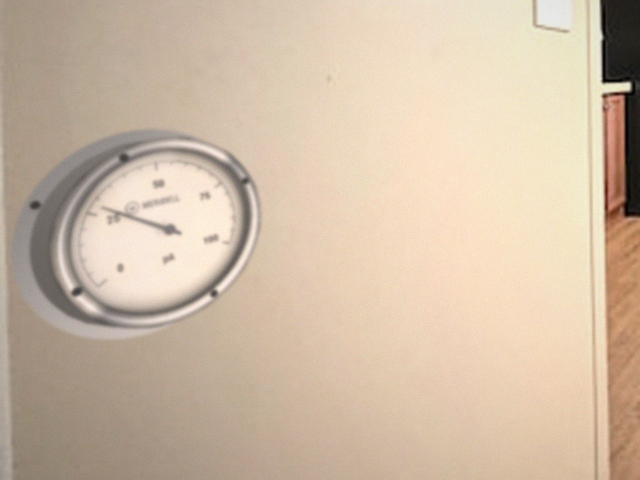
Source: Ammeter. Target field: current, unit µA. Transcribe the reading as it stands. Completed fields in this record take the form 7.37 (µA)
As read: 27.5 (µA)
